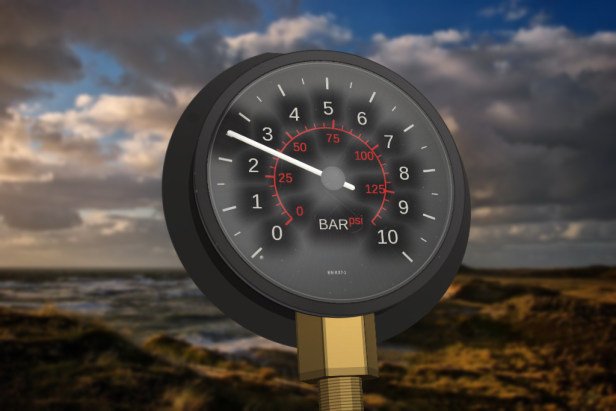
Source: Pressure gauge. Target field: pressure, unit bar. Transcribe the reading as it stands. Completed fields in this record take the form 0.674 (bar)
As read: 2.5 (bar)
